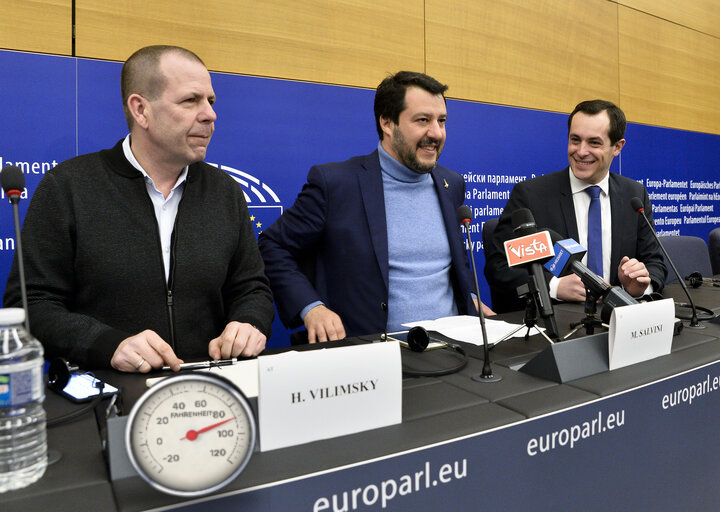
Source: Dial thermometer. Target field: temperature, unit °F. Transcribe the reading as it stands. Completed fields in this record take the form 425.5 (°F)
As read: 88 (°F)
